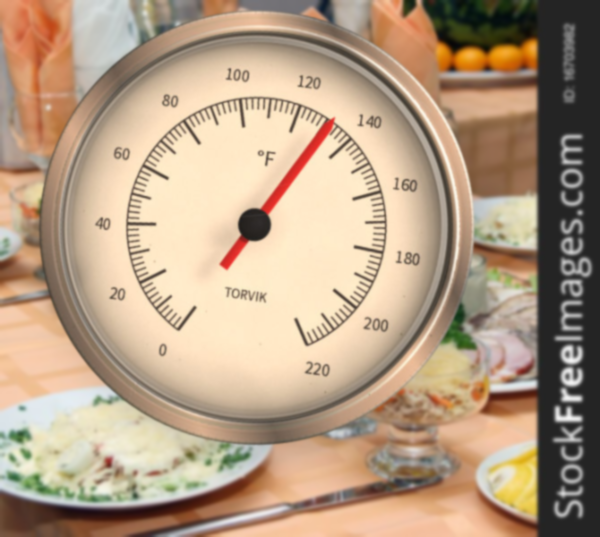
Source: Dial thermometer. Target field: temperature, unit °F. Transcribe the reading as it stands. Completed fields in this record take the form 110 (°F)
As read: 132 (°F)
